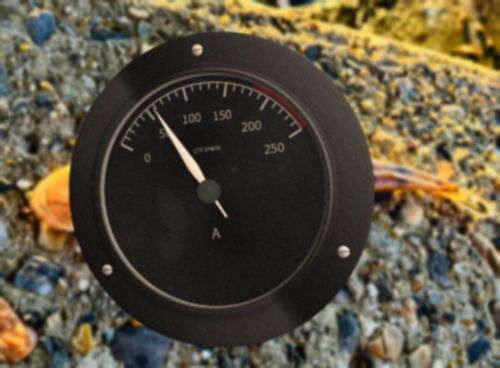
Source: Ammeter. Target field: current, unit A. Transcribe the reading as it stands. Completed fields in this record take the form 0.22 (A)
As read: 60 (A)
